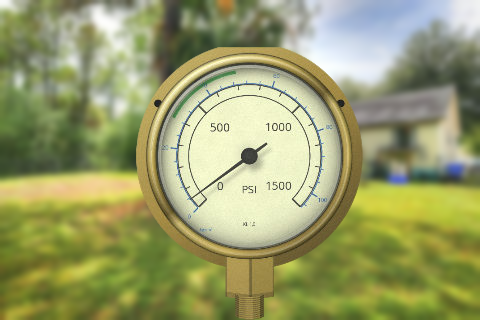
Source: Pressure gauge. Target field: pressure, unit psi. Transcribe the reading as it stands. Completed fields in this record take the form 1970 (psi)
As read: 50 (psi)
